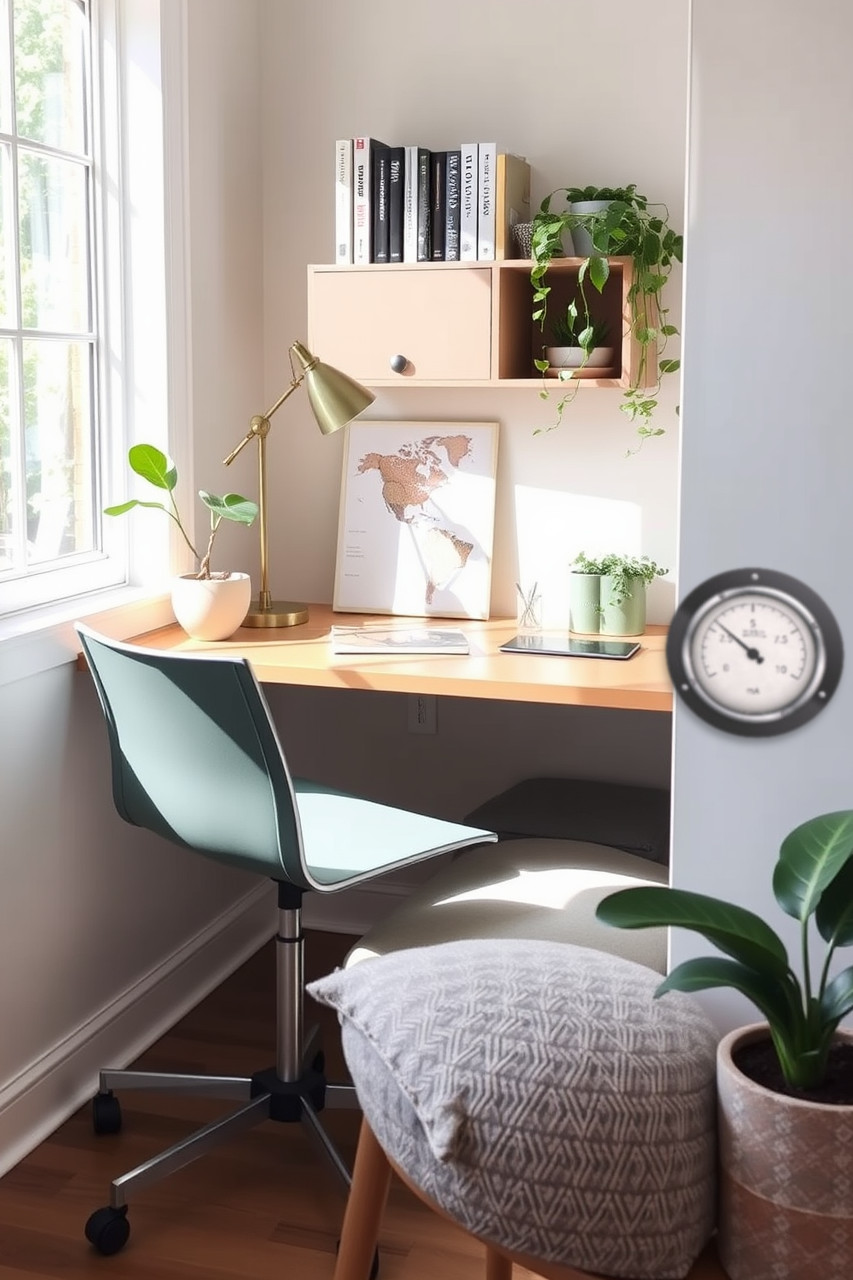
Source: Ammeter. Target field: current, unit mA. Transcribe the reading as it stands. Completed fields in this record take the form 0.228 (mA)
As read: 3 (mA)
